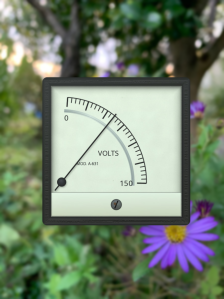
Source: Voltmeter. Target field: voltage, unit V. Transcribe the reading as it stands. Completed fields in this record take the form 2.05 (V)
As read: 60 (V)
